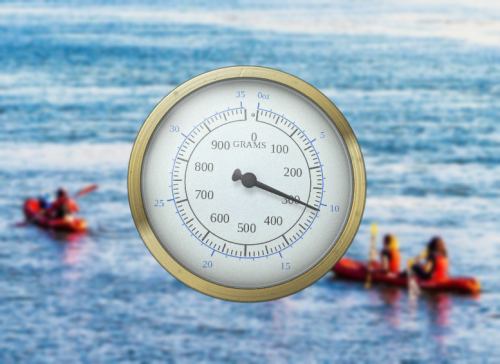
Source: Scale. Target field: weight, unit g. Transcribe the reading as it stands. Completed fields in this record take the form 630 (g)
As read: 300 (g)
